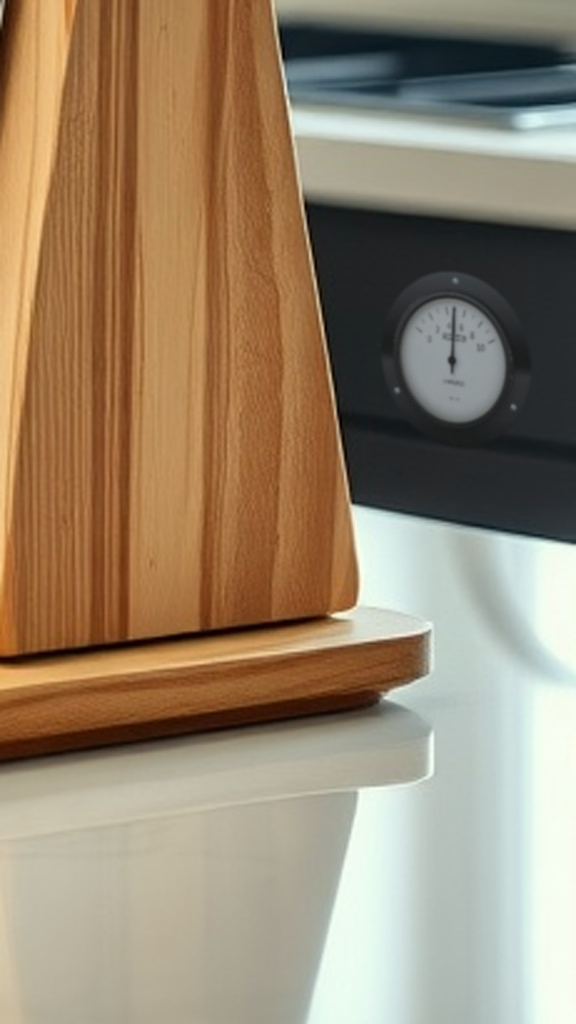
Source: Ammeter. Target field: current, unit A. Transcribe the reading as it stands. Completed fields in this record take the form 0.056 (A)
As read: 5 (A)
